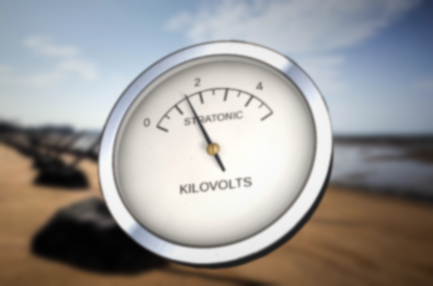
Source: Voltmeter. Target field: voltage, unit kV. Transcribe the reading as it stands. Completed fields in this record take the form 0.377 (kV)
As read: 1.5 (kV)
